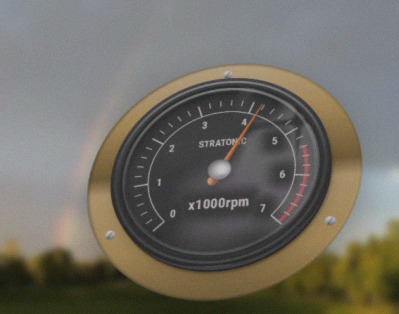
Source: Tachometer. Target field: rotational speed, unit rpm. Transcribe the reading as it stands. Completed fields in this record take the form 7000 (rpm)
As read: 4200 (rpm)
